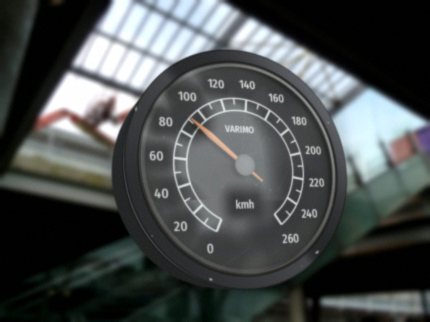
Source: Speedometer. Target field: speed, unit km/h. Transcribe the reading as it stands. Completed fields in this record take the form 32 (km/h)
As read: 90 (km/h)
